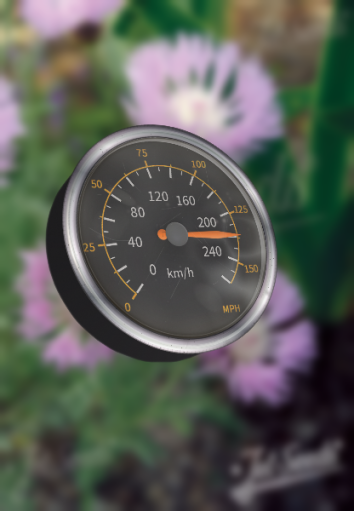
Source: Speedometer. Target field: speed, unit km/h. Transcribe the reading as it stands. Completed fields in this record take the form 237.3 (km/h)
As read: 220 (km/h)
